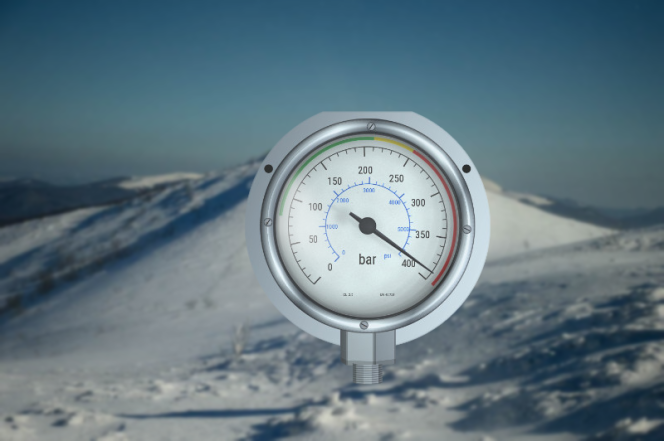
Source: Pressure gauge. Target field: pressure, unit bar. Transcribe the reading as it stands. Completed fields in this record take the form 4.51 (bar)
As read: 390 (bar)
